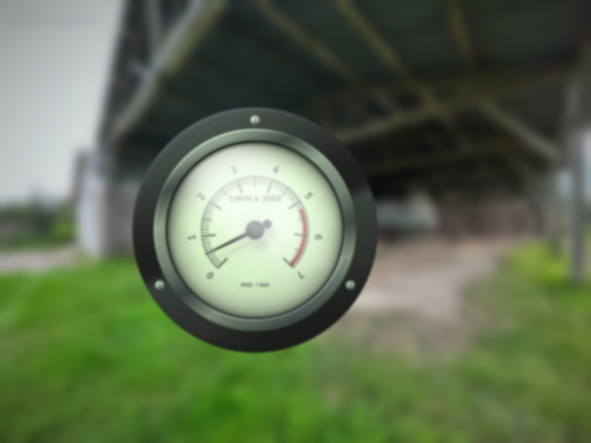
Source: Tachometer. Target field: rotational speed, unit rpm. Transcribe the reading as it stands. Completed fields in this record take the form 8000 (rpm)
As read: 500 (rpm)
